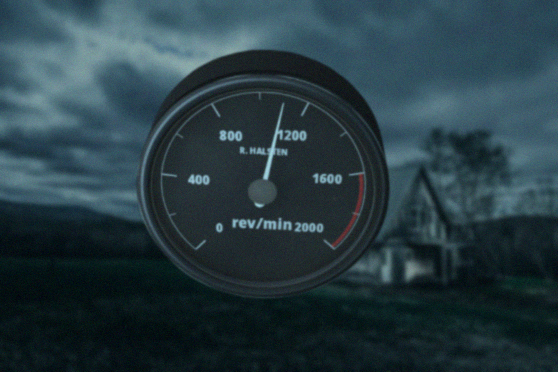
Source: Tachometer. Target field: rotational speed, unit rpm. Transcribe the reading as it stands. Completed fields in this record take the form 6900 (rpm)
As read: 1100 (rpm)
